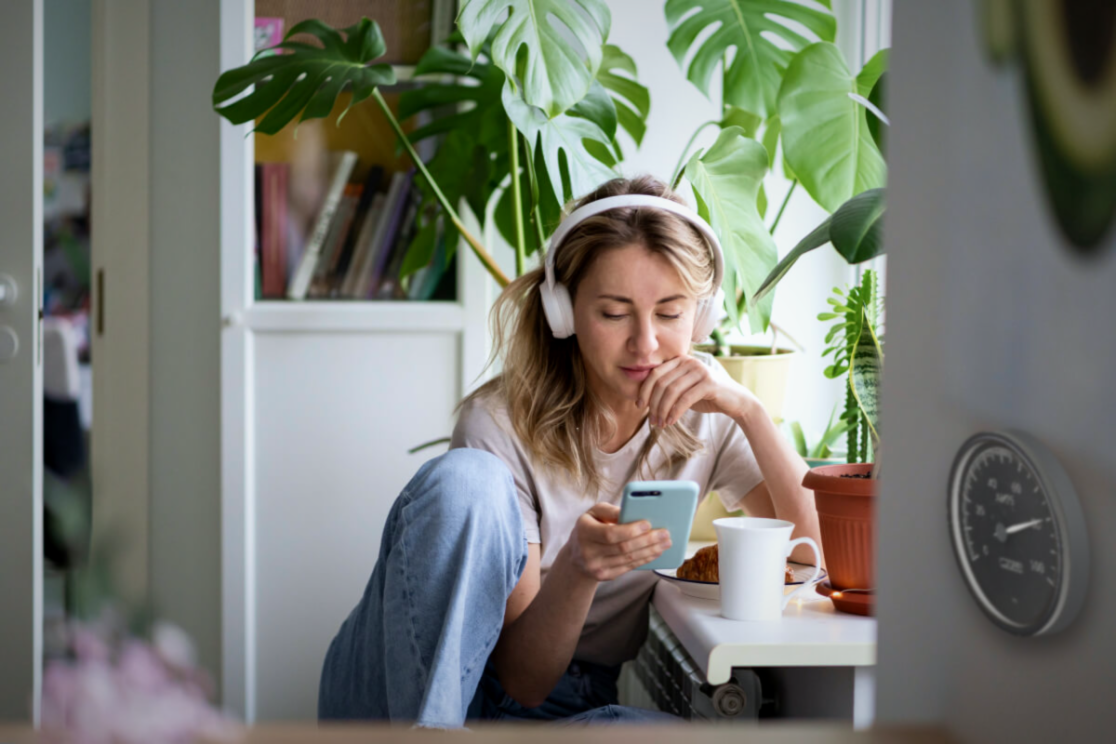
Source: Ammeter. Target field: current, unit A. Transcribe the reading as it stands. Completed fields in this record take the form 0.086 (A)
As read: 80 (A)
